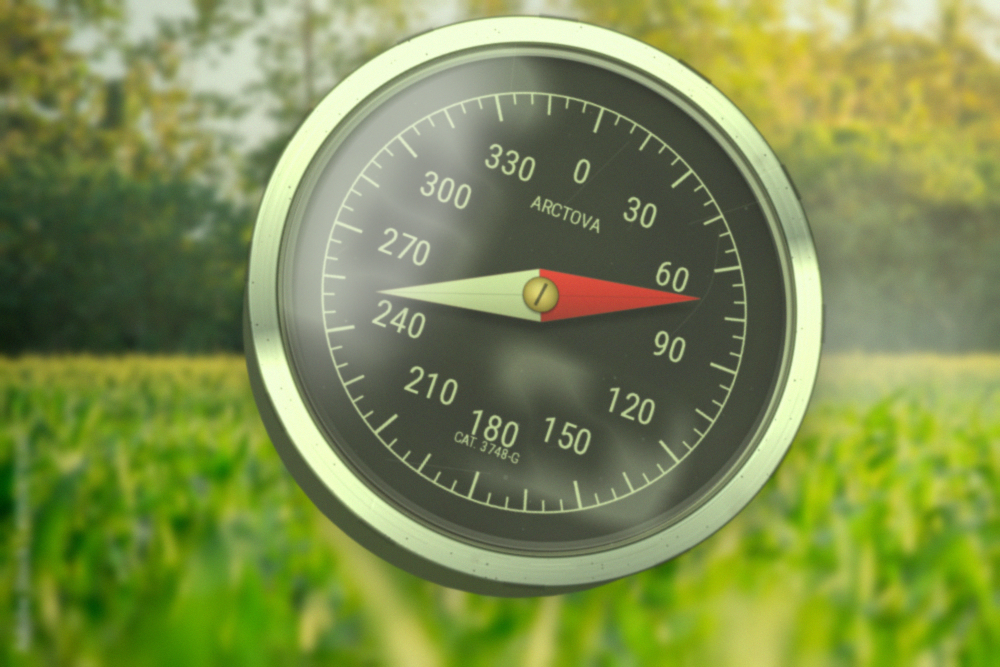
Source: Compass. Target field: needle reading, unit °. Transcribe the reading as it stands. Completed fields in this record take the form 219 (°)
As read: 70 (°)
